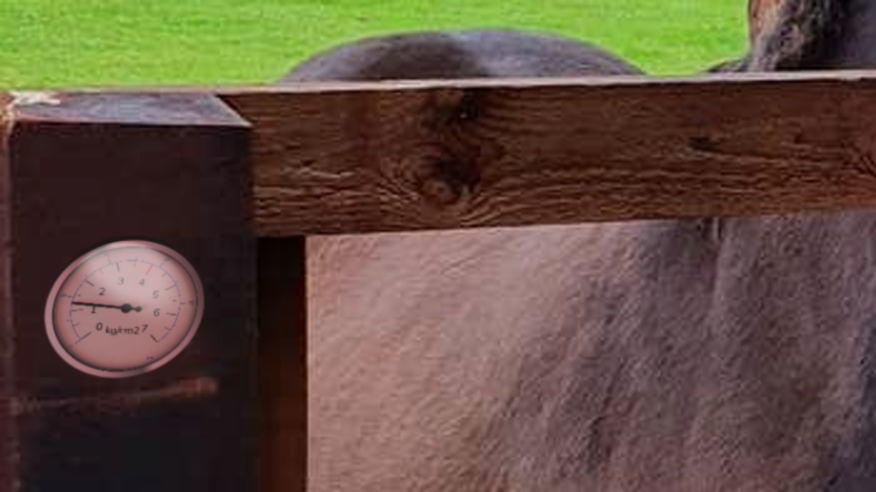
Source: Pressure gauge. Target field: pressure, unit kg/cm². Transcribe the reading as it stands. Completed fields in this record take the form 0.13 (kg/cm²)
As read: 1.25 (kg/cm²)
